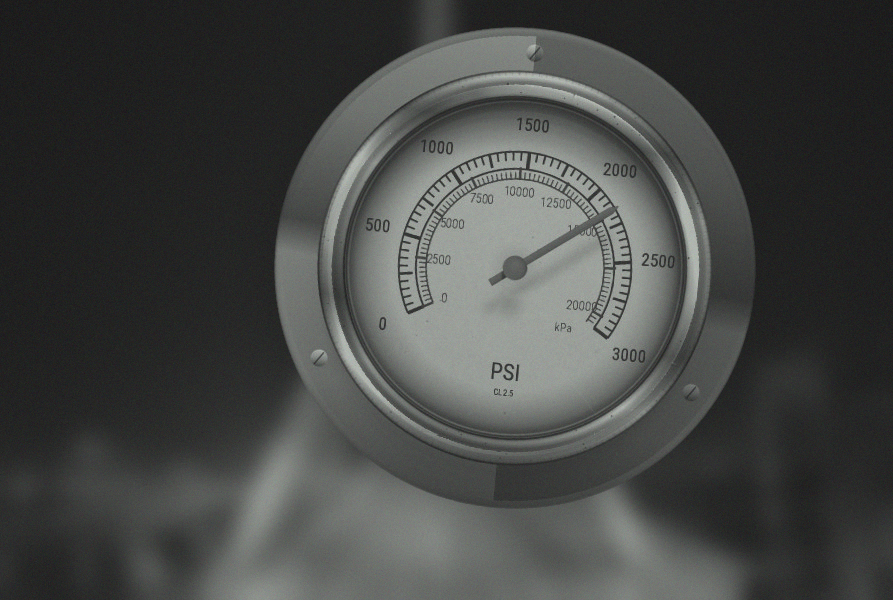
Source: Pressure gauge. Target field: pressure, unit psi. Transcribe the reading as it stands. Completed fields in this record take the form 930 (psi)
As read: 2150 (psi)
